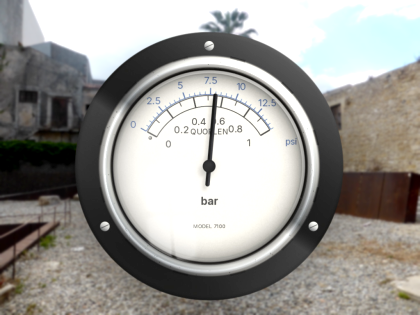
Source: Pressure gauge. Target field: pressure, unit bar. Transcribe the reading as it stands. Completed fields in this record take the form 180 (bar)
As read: 0.55 (bar)
